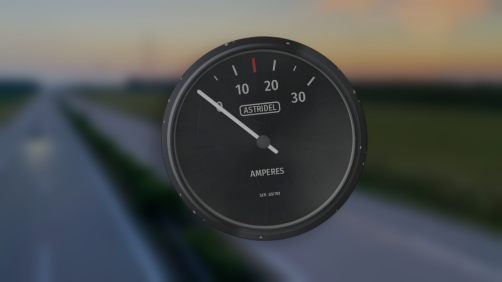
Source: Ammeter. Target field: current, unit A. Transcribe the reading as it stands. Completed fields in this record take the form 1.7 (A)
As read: 0 (A)
